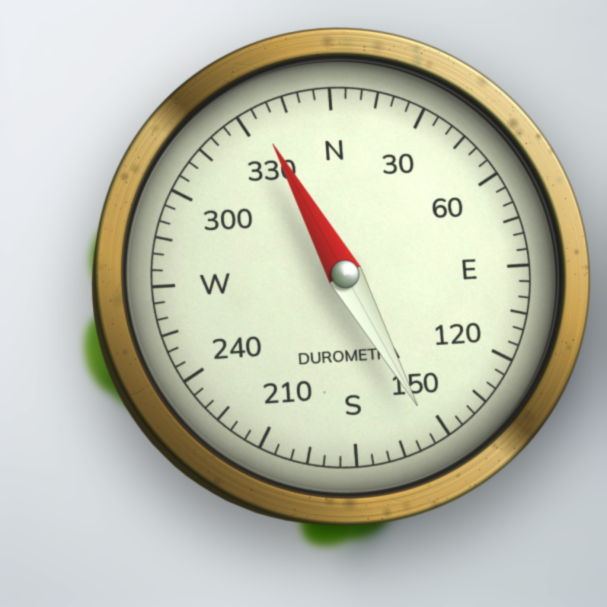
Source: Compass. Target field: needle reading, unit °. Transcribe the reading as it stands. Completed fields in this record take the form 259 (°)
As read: 335 (°)
